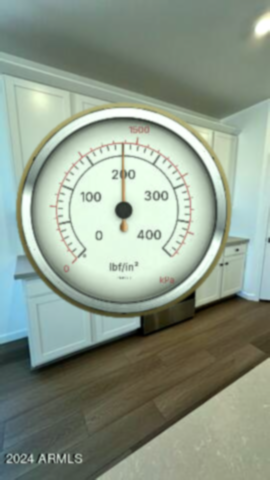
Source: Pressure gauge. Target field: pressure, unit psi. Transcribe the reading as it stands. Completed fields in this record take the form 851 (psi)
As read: 200 (psi)
